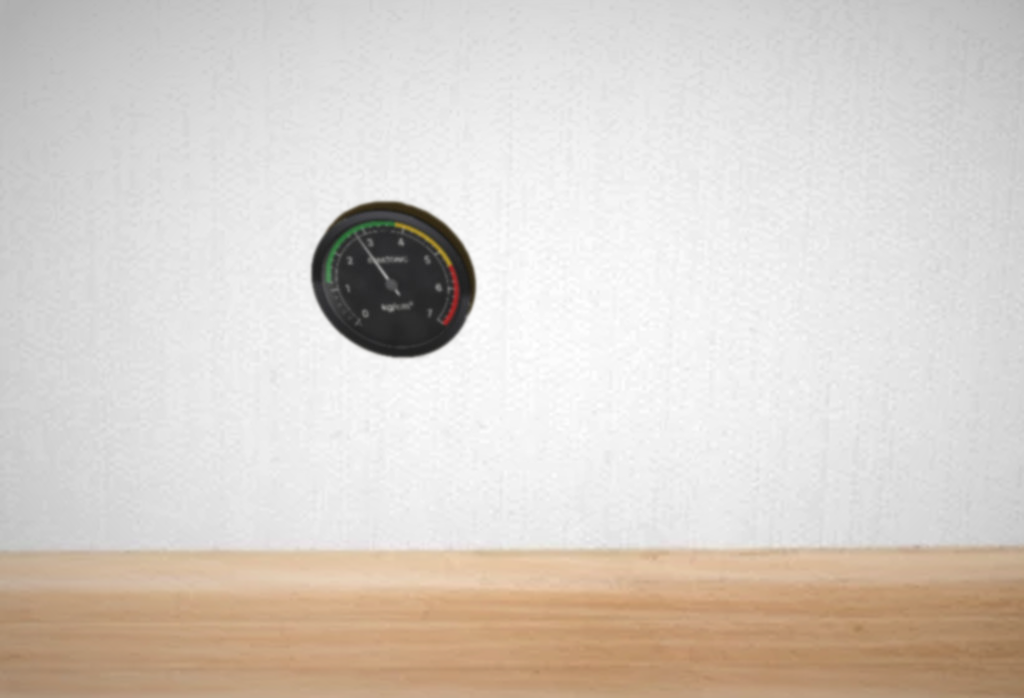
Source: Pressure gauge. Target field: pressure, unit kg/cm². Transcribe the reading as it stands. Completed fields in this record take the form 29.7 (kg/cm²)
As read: 2.8 (kg/cm²)
